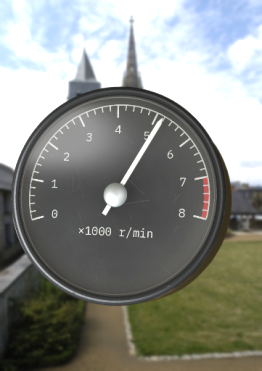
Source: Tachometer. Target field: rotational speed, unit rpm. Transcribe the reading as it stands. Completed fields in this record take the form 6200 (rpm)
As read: 5200 (rpm)
